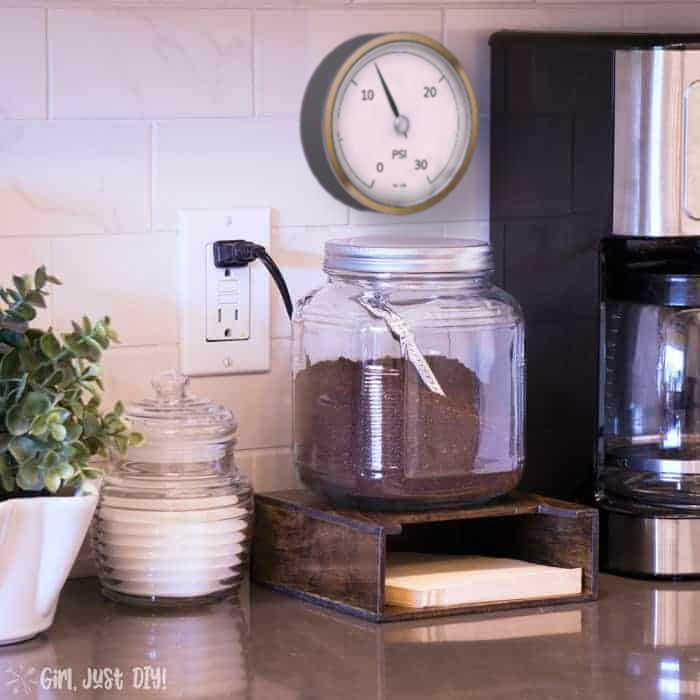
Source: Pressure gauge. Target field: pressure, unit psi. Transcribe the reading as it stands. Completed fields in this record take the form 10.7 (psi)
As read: 12.5 (psi)
